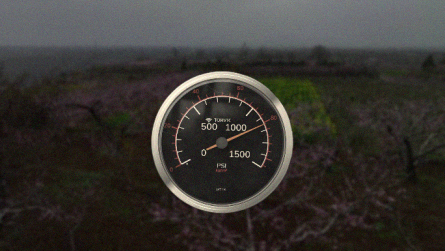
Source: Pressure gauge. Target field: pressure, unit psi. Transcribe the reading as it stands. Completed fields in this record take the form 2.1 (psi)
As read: 1150 (psi)
